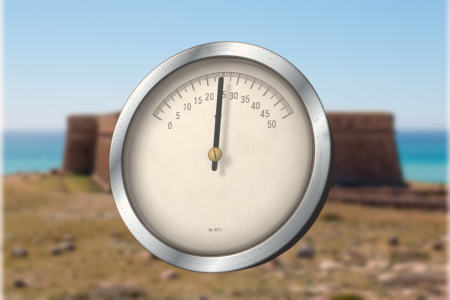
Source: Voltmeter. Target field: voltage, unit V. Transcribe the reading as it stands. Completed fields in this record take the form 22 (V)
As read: 25 (V)
